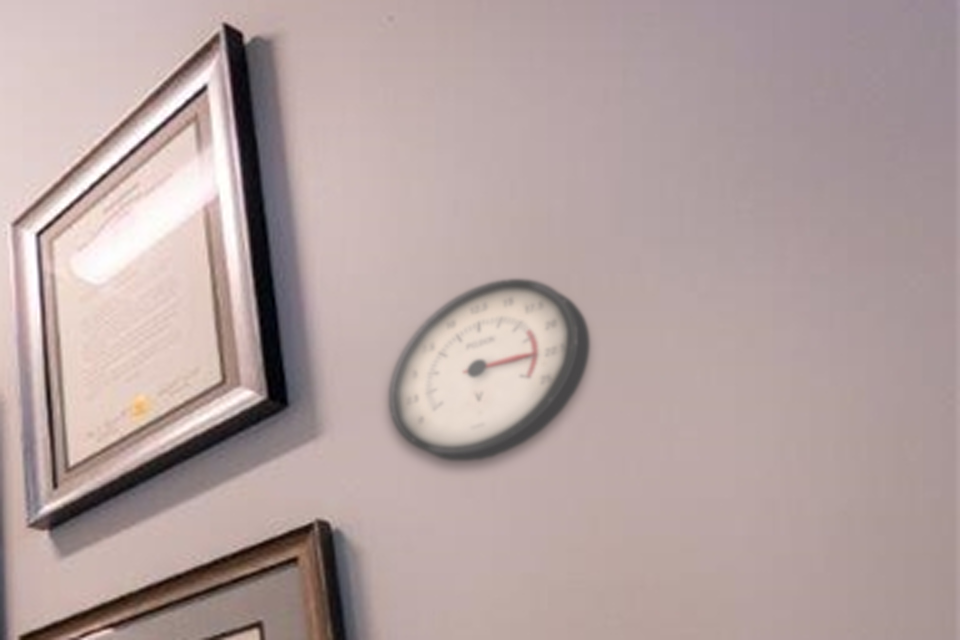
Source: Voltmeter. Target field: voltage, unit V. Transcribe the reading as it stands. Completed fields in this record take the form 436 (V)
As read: 22.5 (V)
